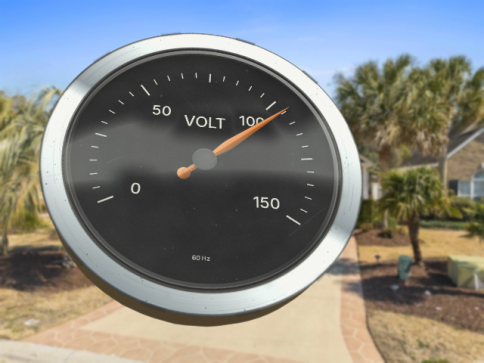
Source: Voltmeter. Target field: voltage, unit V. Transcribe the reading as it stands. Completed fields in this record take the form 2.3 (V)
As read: 105 (V)
